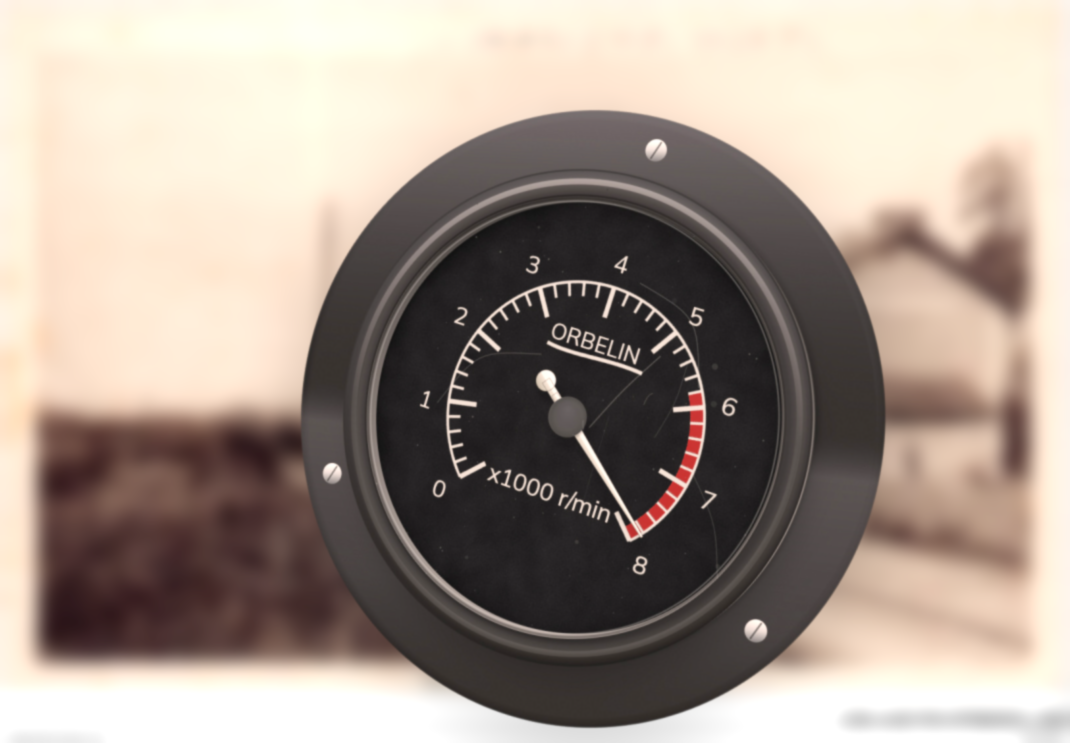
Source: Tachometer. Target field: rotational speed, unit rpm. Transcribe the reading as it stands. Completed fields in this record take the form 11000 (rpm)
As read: 7800 (rpm)
